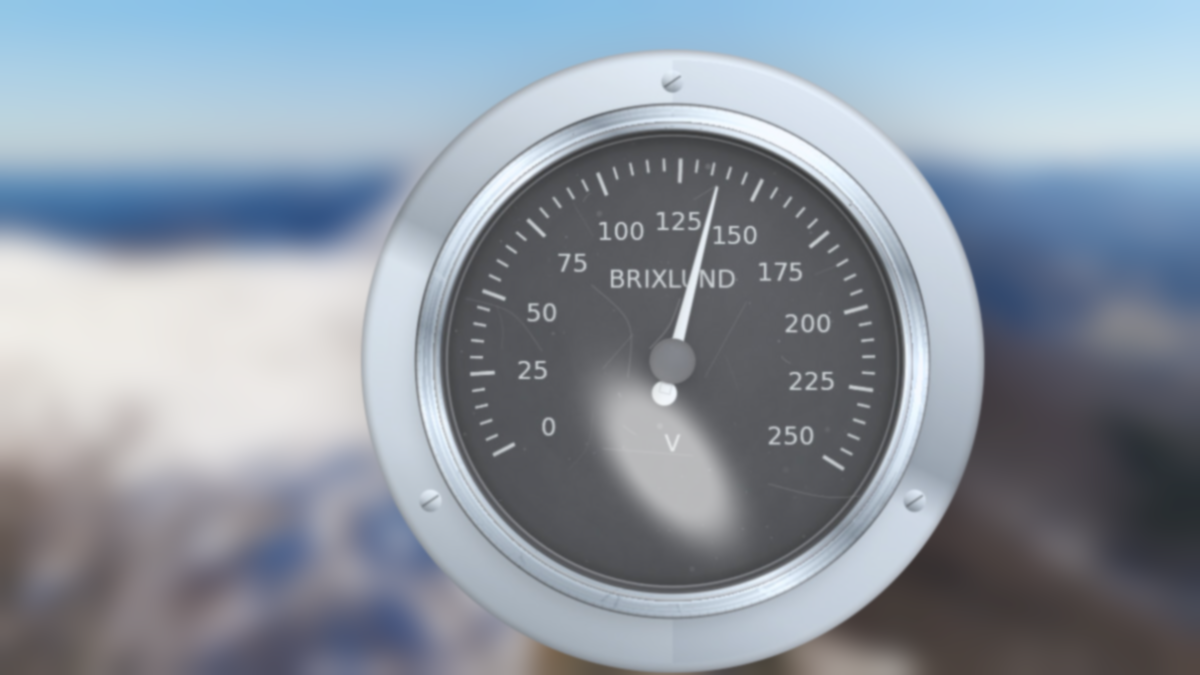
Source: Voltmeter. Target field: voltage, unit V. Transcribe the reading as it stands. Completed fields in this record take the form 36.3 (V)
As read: 137.5 (V)
